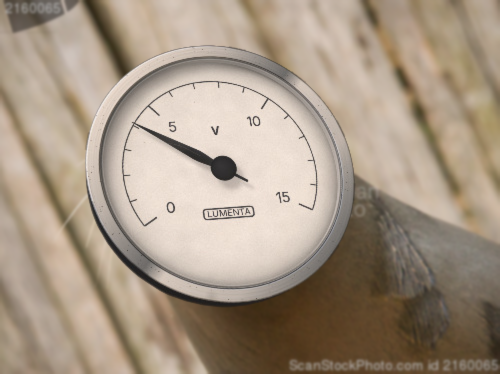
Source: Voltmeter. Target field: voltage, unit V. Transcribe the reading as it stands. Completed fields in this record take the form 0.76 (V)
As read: 4 (V)
